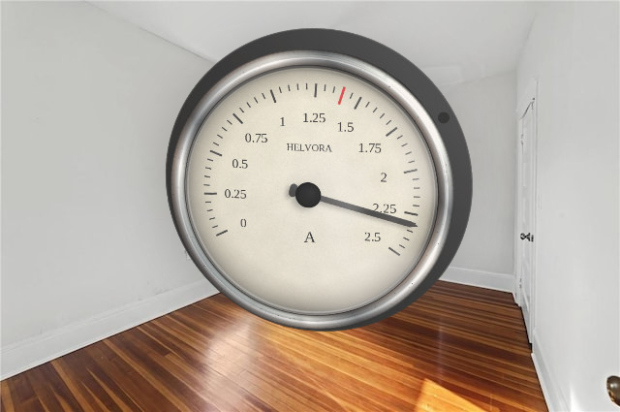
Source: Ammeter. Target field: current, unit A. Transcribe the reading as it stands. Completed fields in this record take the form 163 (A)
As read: 2.3 (A)
